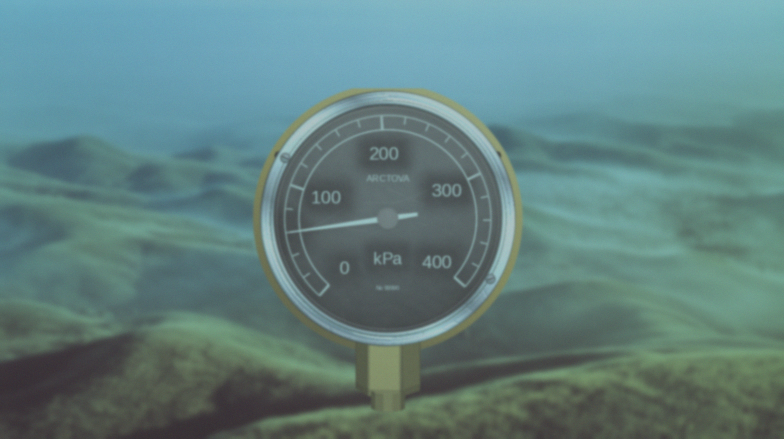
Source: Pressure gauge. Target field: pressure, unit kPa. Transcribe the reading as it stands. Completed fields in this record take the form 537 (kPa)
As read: 60 (kPa)
